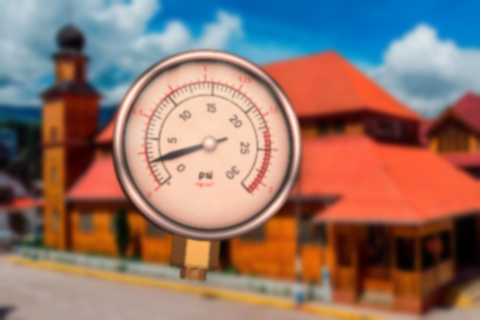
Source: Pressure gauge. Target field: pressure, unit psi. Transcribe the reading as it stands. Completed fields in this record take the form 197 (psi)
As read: 2.5 (psi)
